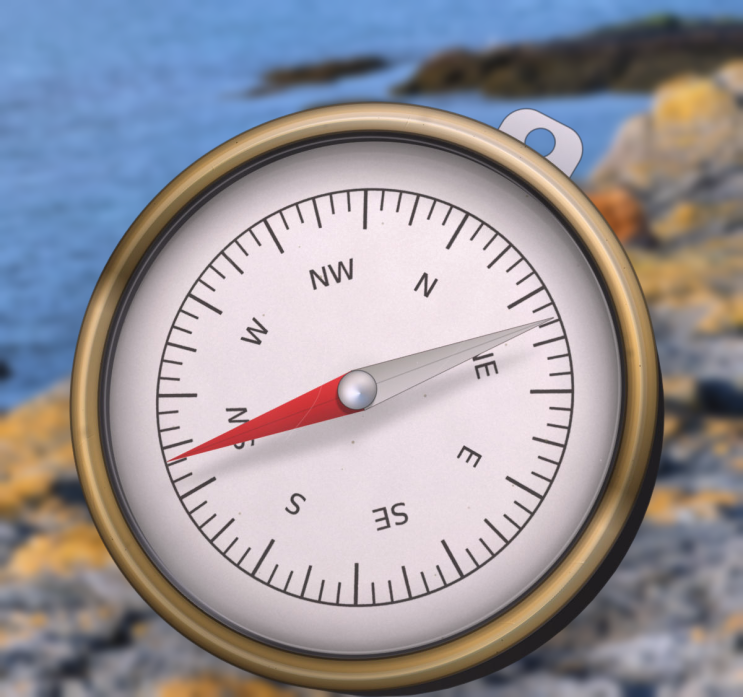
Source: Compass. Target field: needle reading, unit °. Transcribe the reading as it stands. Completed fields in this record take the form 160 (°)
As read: 220 (°)
